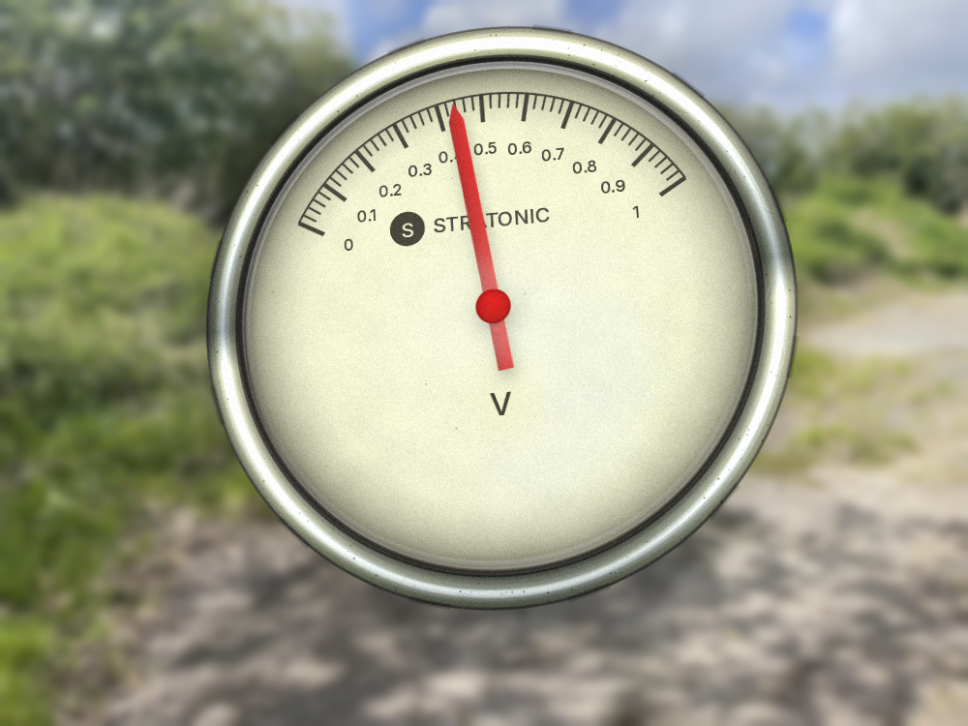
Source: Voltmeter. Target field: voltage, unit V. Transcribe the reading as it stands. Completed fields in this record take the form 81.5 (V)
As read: 0.44 (V)
